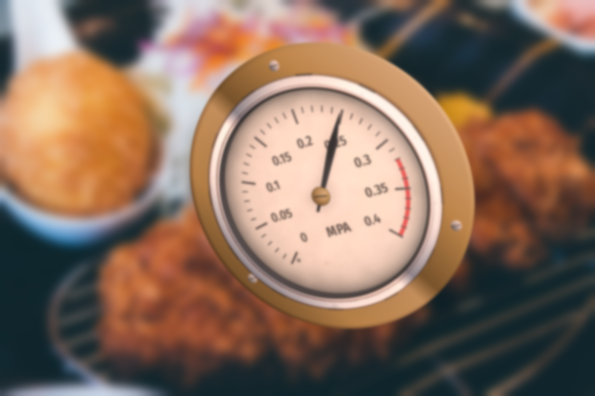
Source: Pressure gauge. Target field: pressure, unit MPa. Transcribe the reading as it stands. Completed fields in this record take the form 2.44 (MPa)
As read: 0.25 (MPa)
